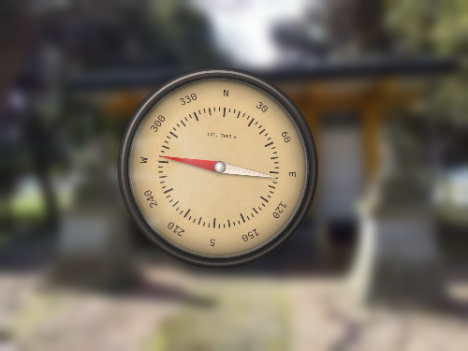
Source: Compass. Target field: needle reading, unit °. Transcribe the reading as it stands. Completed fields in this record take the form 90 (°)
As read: 275 (°)
